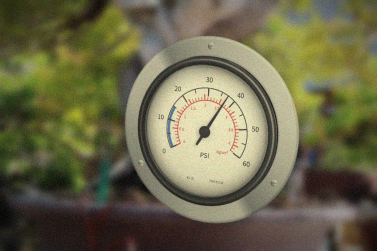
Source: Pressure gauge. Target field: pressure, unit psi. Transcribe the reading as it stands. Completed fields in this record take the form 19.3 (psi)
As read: 37.5 (psi)
